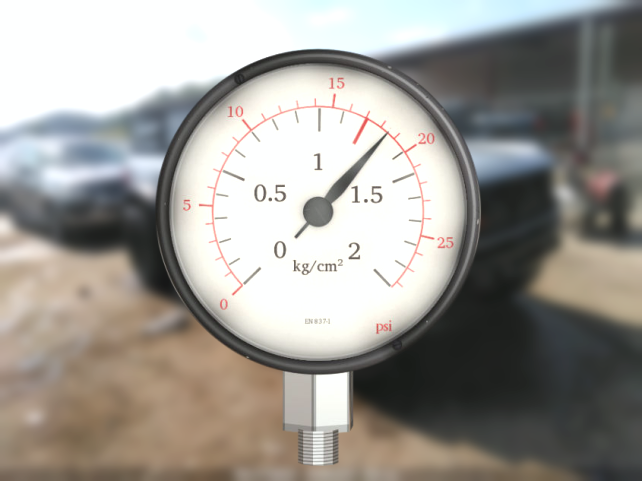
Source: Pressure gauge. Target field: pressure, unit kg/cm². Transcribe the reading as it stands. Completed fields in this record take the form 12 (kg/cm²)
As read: 1.3 (kg/cm²)
